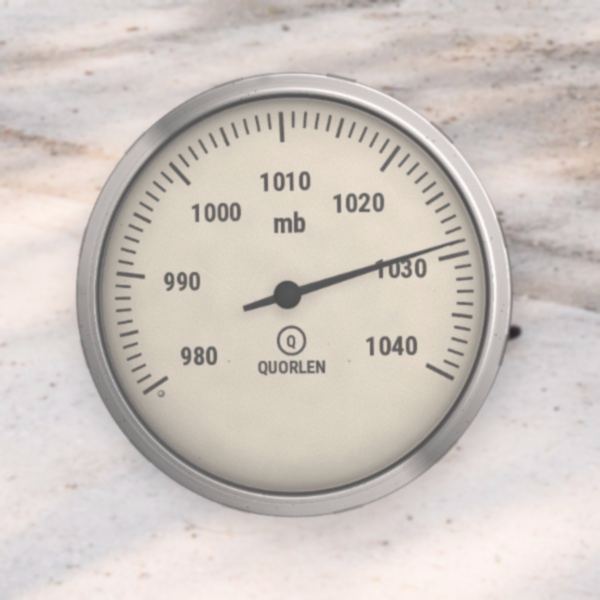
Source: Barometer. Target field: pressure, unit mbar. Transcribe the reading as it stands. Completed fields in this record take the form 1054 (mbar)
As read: 1029 (mbar)
